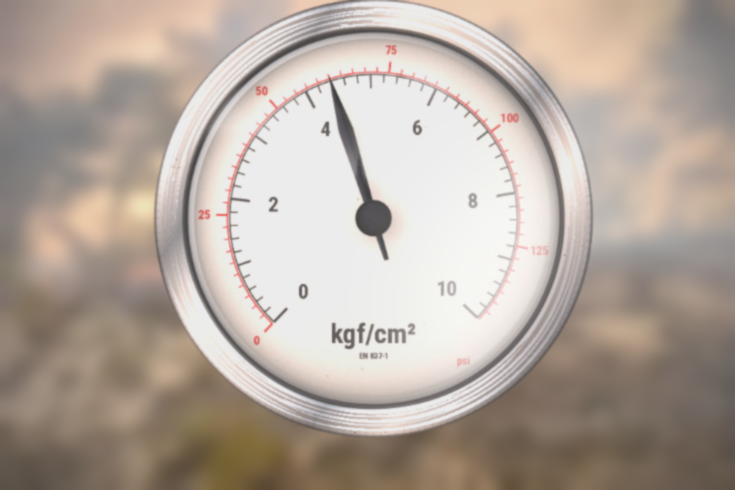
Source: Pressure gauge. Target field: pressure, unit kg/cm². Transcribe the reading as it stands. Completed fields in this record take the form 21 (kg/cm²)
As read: 4.4 (kg/cm²)
